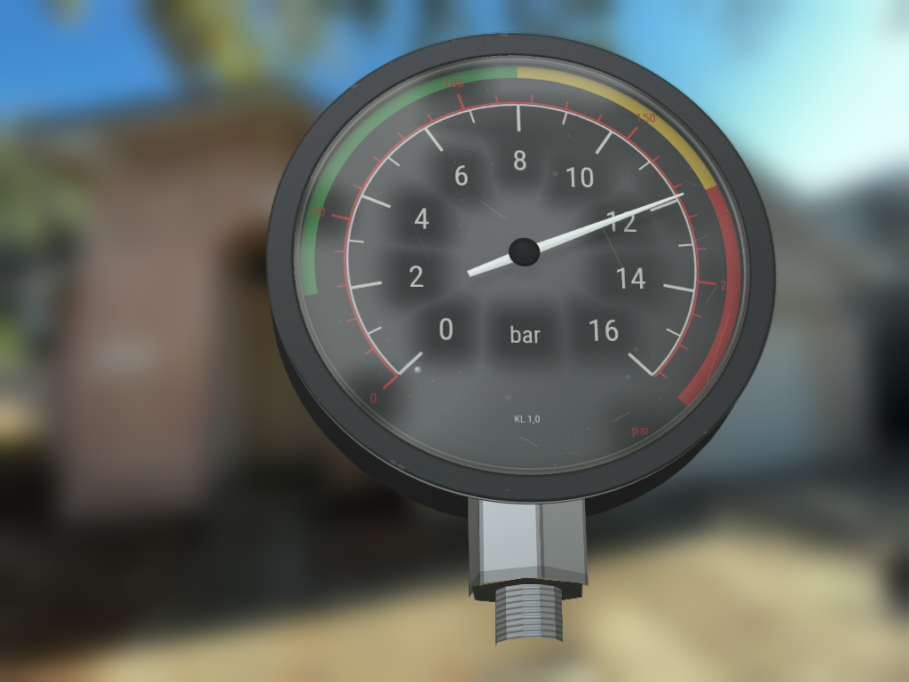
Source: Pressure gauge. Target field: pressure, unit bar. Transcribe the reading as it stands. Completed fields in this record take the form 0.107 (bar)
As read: 12 (bar)
